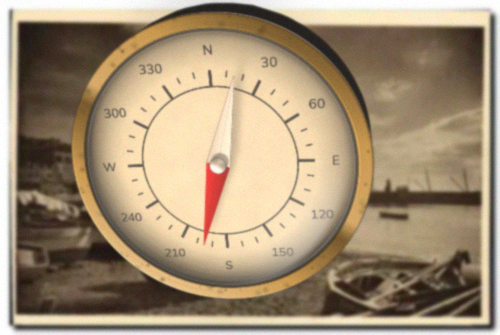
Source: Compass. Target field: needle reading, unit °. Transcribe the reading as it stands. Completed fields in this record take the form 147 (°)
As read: 195 (°)
